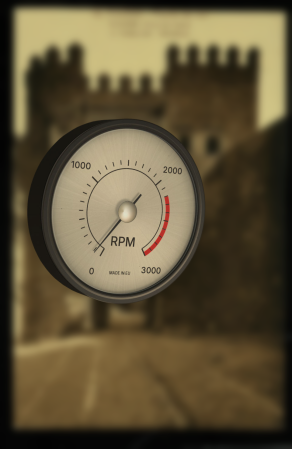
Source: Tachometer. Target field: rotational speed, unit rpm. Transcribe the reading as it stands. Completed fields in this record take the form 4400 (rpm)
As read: 100 (rpm)
